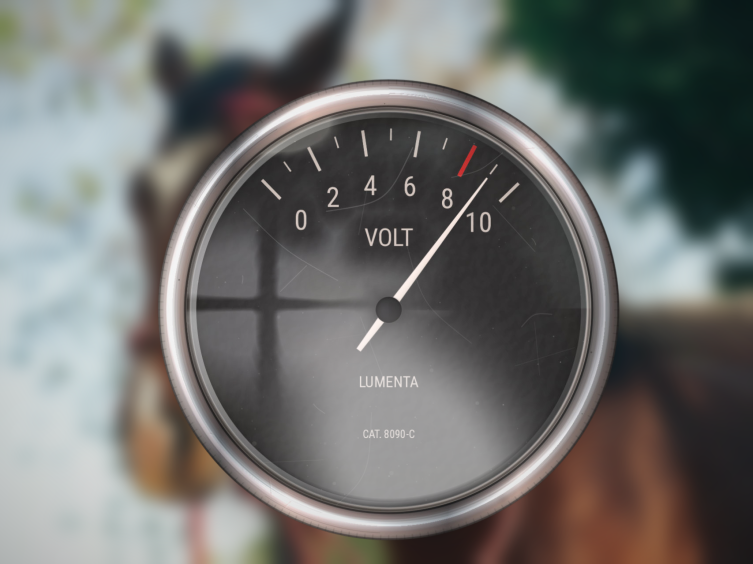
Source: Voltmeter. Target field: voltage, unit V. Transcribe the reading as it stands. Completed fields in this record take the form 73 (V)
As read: 9 (V)
